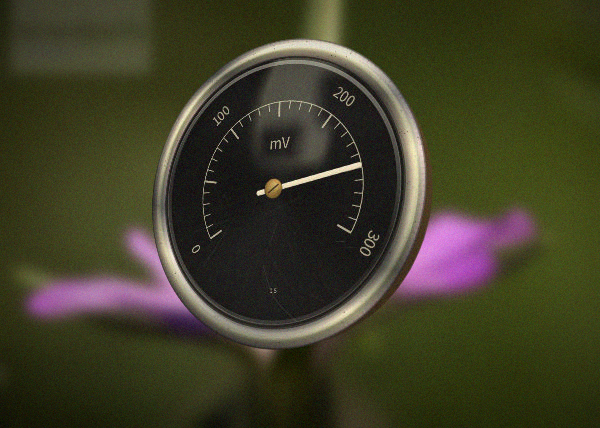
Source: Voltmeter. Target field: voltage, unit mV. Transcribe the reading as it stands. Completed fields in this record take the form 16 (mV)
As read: 250 (mV)
